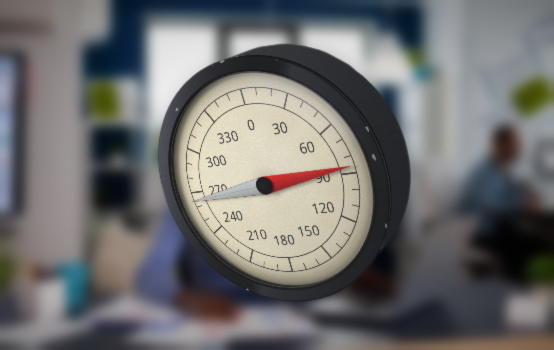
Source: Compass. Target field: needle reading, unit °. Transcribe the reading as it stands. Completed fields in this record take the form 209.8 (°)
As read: 85 (°)
